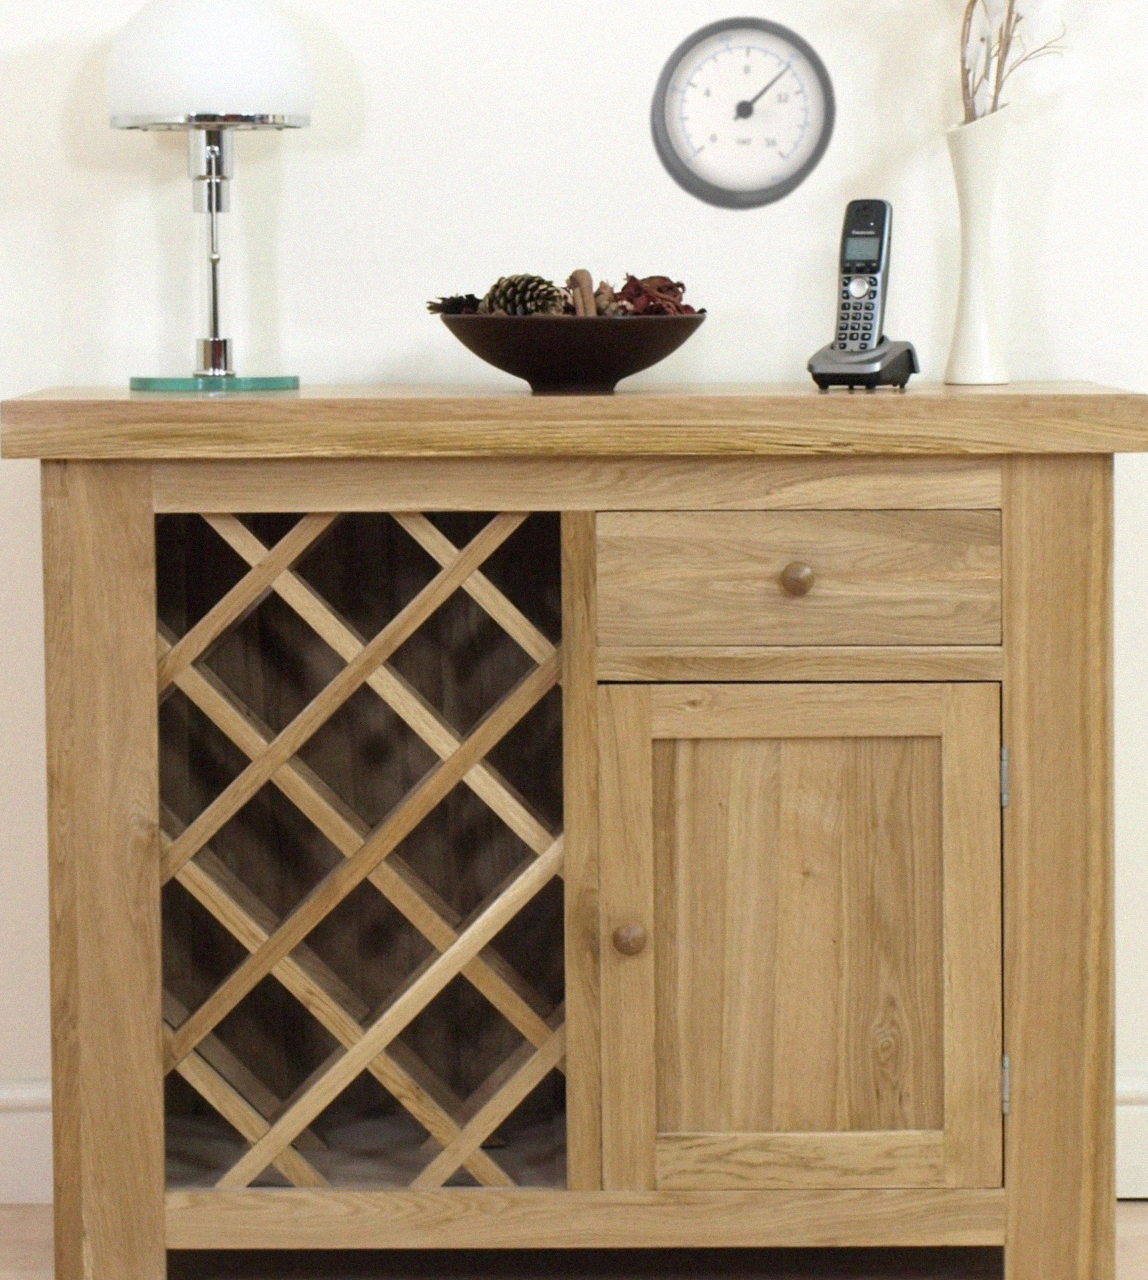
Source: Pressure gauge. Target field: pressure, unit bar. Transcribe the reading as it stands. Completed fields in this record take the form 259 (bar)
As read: 10.5 (bar)
